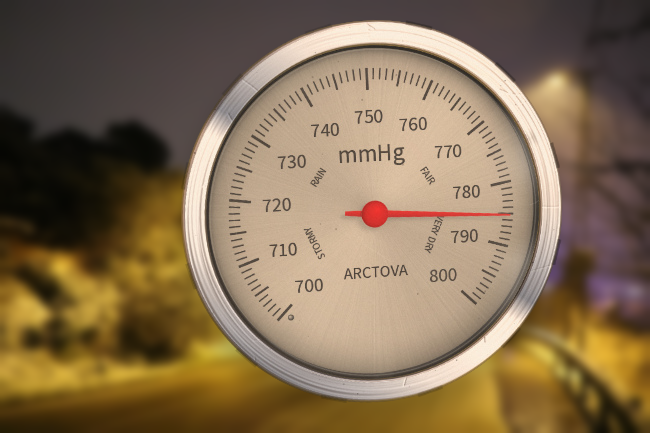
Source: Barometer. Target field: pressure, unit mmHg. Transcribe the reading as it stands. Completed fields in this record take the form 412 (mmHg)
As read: 785 (mmHg)
